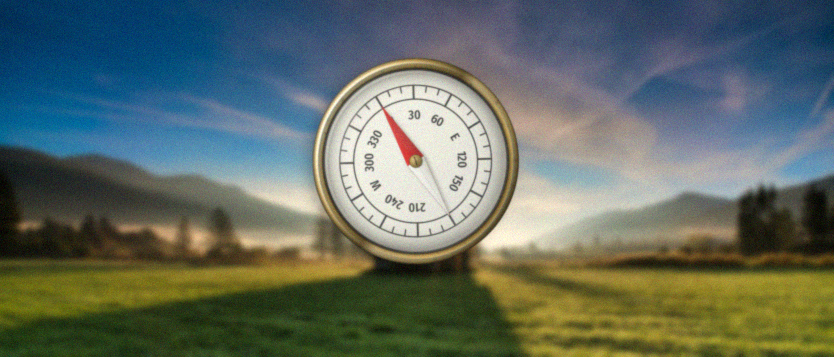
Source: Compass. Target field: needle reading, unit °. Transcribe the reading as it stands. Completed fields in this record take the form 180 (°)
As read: 0 (°)
